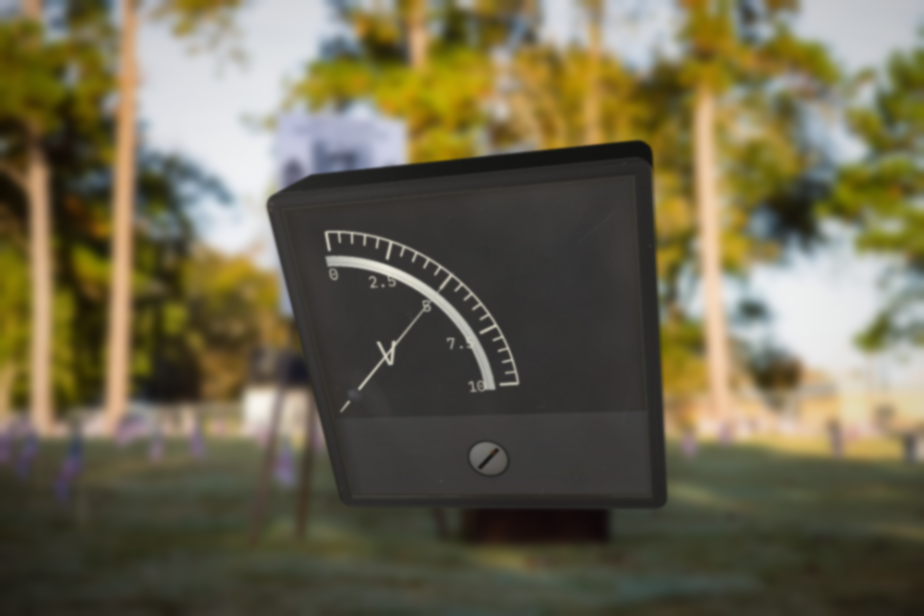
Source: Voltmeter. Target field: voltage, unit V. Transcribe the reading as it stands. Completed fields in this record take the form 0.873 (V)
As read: 5 (V)
